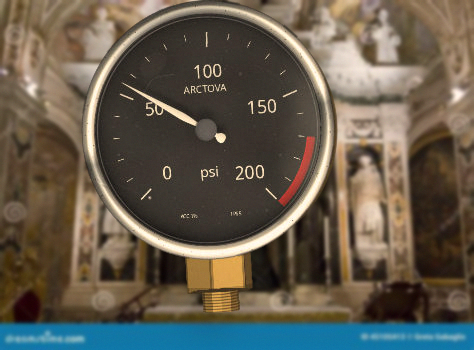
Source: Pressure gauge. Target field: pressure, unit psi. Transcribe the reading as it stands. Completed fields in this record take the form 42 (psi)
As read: 55 (psi)
